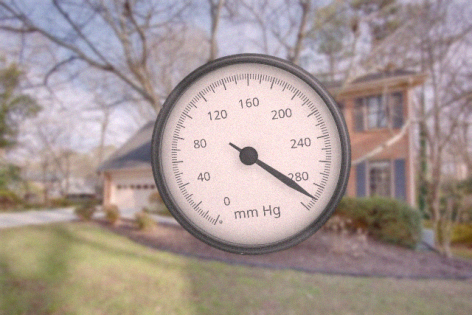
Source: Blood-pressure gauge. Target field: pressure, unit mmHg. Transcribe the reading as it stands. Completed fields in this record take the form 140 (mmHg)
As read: 290 (mmHg)
